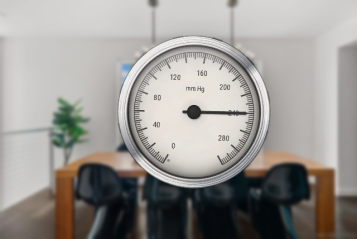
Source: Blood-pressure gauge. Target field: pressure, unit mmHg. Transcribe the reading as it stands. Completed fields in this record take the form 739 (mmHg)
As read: 240 (mmHg)
